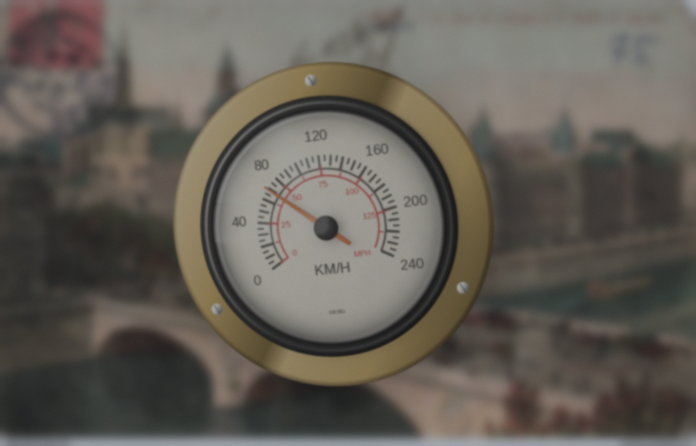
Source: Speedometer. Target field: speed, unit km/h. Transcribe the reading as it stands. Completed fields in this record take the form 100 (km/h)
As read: 70 (km/h)
